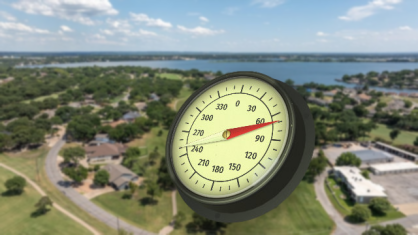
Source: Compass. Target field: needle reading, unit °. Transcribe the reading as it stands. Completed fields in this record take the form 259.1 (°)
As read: 70 (°)
